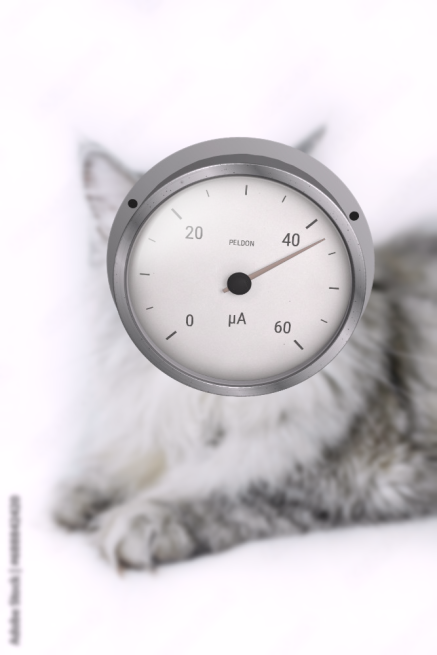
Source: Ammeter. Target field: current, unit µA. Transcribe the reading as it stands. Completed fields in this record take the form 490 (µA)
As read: 42.5 (µA)
